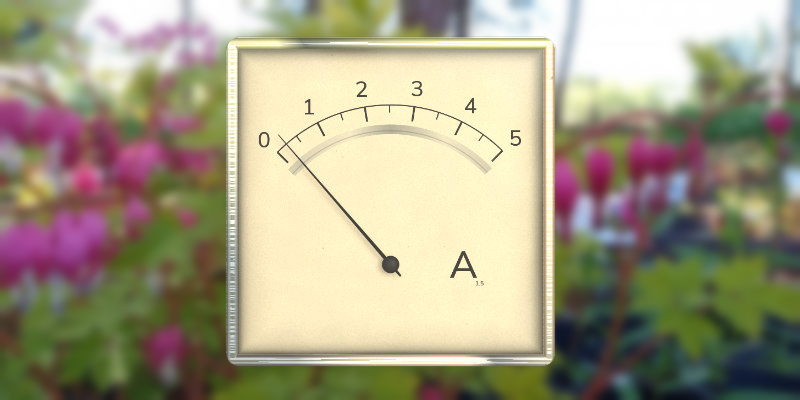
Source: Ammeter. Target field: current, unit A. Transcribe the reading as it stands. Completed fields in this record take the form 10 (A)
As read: 0.25 (A)
